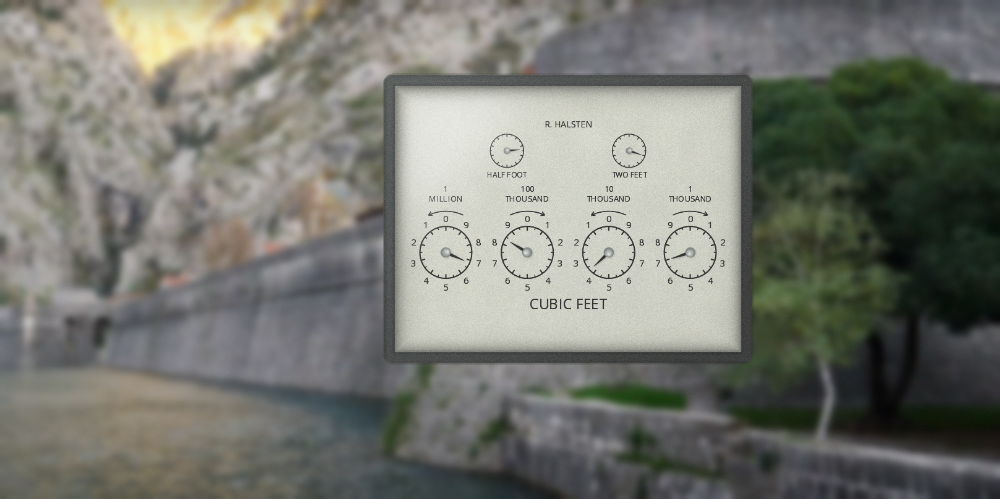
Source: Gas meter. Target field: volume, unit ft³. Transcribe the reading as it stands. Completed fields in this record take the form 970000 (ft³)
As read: 683700 (ft³)
